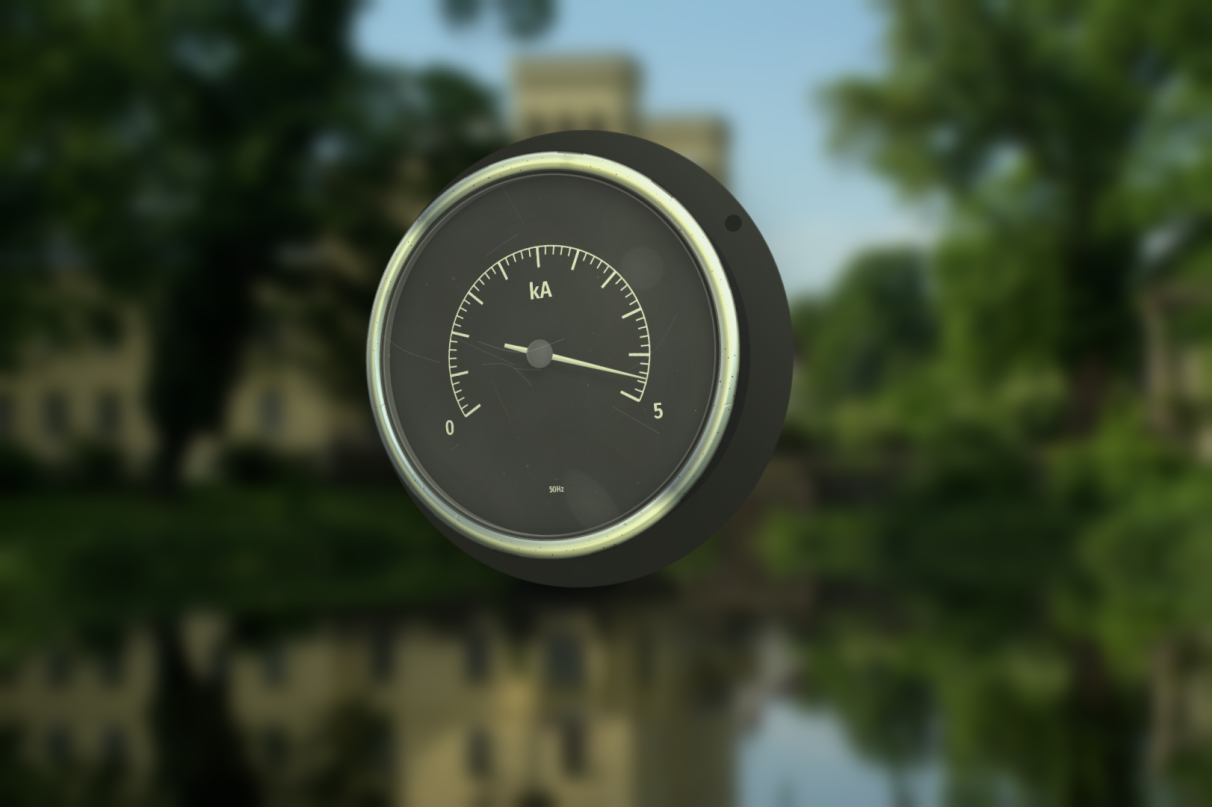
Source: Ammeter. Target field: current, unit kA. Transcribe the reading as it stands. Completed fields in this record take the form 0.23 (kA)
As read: 4.75 (kA)
